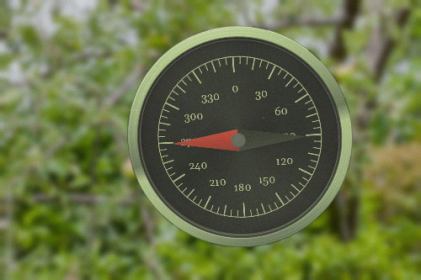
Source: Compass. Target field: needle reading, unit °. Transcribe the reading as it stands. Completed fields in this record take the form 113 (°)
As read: 270 (°)
